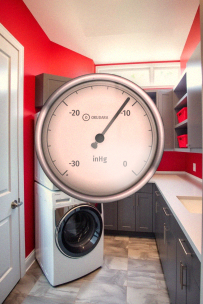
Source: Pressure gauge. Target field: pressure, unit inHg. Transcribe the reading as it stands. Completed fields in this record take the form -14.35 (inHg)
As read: -11 (inHg)
